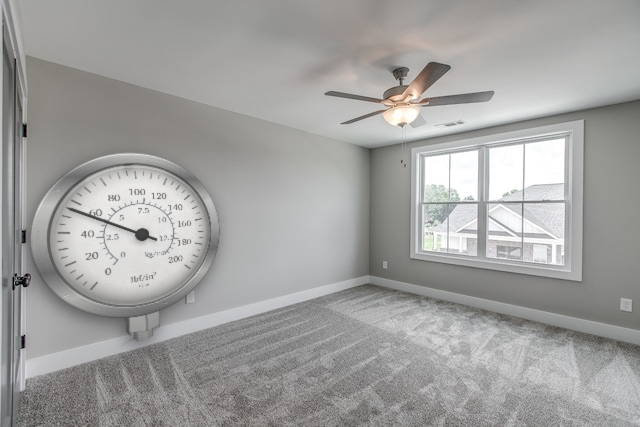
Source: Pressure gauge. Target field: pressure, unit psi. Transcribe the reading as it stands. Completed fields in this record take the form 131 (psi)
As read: 55 (psi)
